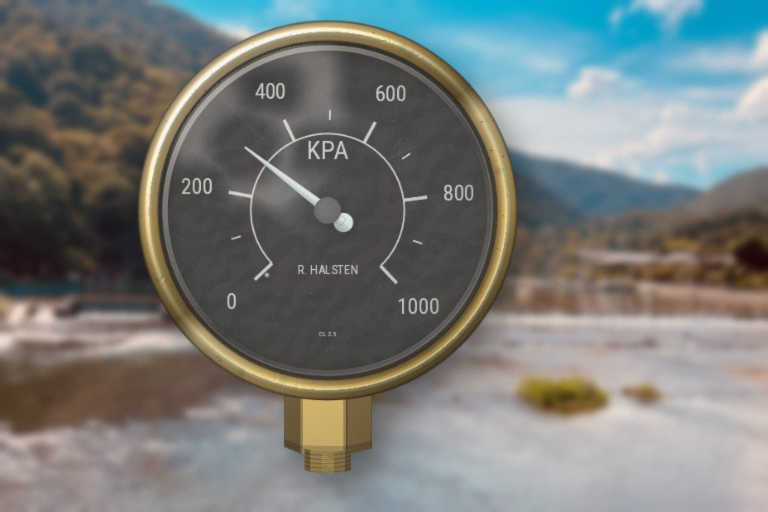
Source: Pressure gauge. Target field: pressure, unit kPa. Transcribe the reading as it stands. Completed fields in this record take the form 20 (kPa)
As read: 300 (kPa)
